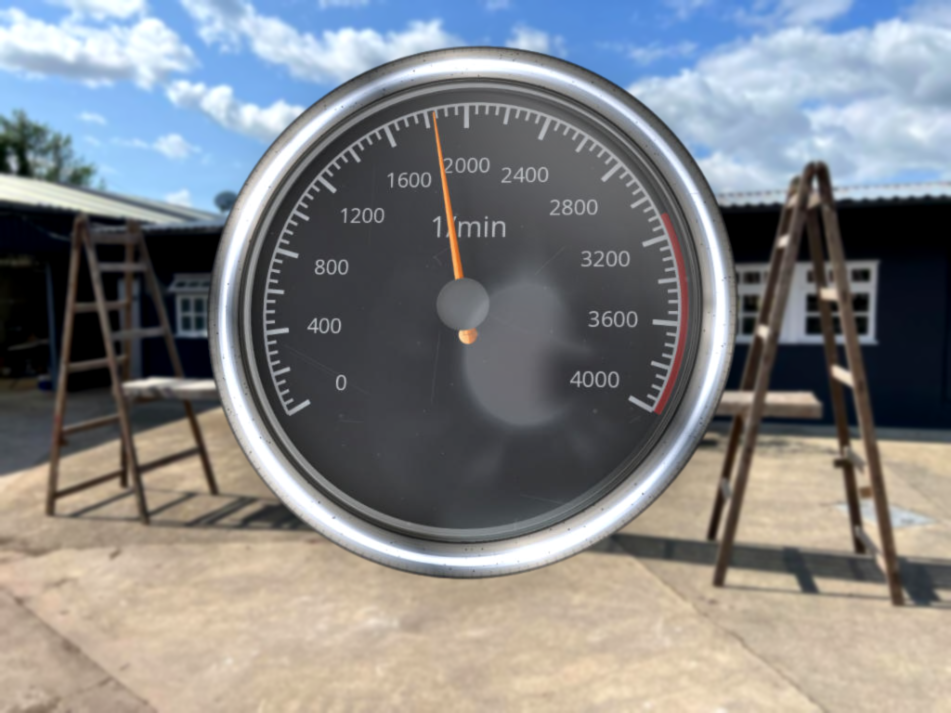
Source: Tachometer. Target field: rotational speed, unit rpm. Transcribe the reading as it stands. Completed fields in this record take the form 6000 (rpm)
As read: 1850 (rpm)
